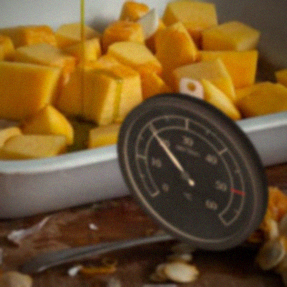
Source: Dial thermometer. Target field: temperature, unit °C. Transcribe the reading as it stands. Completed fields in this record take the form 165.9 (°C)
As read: 20 (°C)
